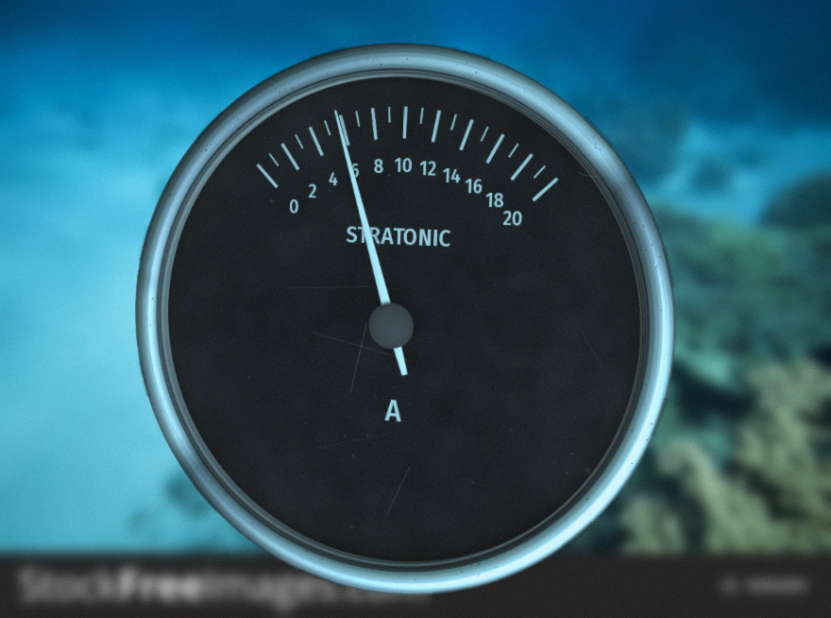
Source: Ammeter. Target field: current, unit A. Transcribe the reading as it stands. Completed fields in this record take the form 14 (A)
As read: 6 (A)
